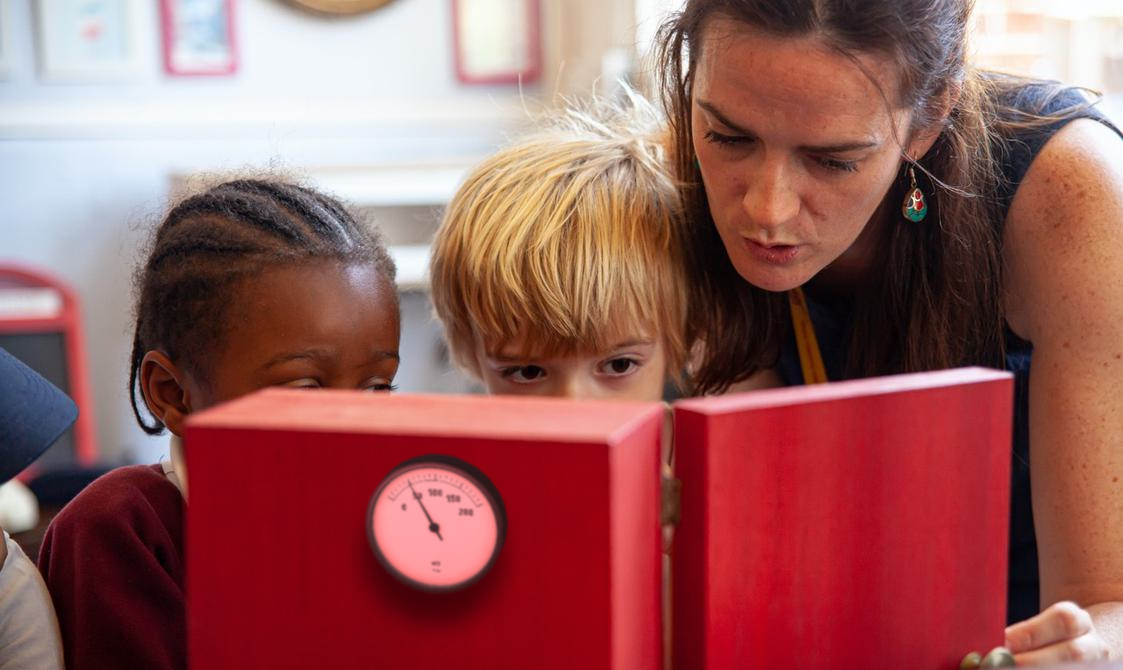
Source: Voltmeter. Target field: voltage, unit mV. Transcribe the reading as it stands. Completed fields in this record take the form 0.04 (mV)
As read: 50 (mV)
